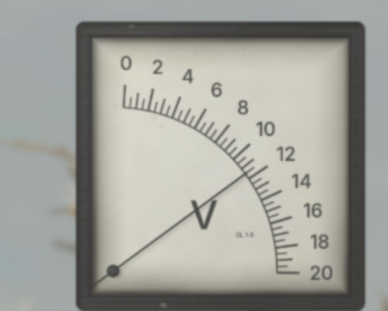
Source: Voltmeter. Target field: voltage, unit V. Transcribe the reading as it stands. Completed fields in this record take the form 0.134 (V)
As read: 11.5 (V)
